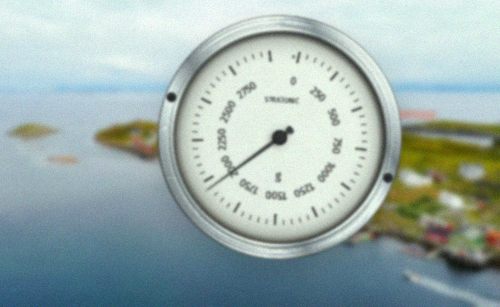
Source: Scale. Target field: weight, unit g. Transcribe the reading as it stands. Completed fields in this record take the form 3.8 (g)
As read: 1950 (g)
